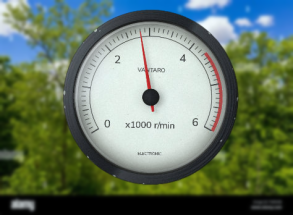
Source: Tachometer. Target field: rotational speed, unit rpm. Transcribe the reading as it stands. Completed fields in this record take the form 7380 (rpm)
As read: 2800 (rpm)
